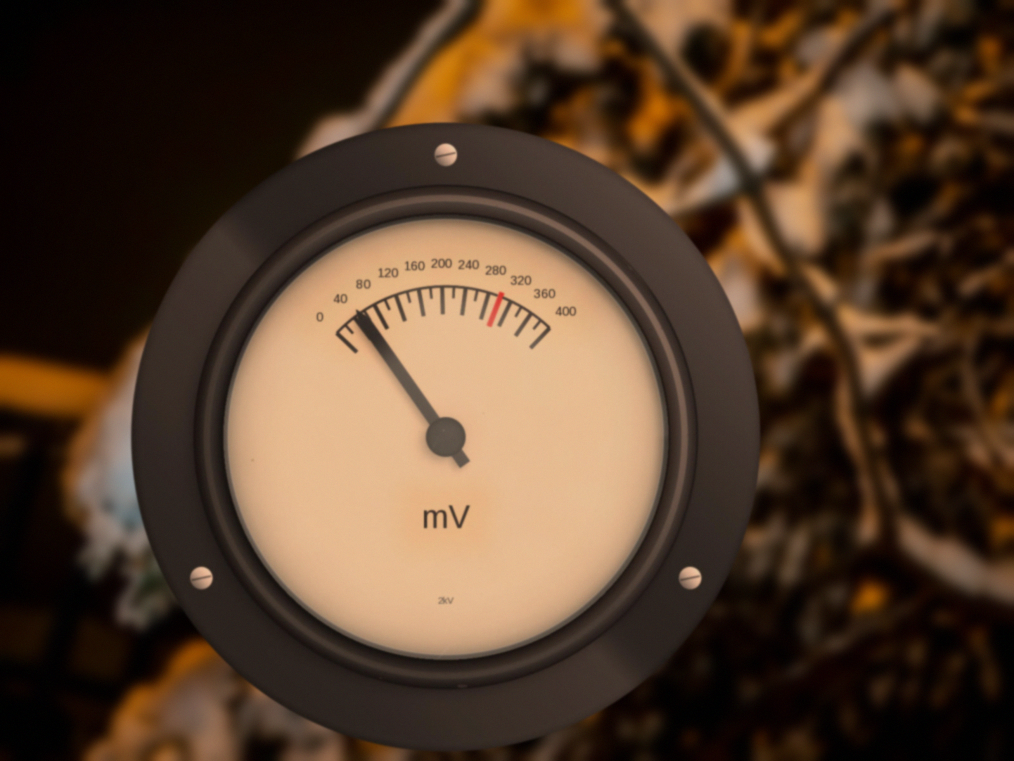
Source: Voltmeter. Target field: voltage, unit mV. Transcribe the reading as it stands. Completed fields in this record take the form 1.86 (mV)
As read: 50 (mV)
